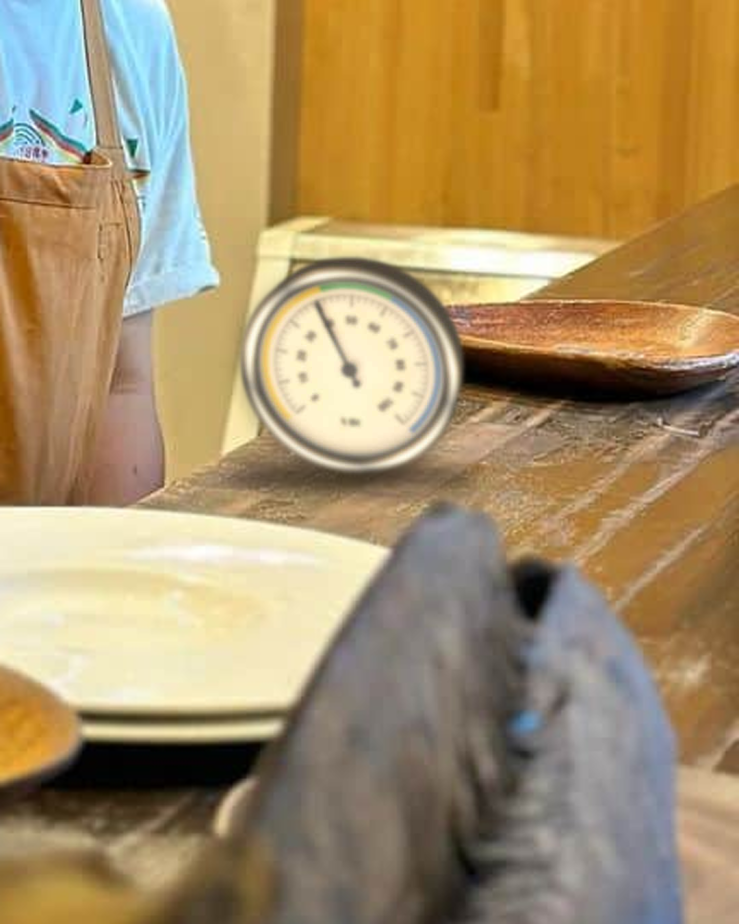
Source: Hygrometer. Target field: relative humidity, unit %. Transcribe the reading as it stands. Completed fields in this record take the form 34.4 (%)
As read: 40 (%)
